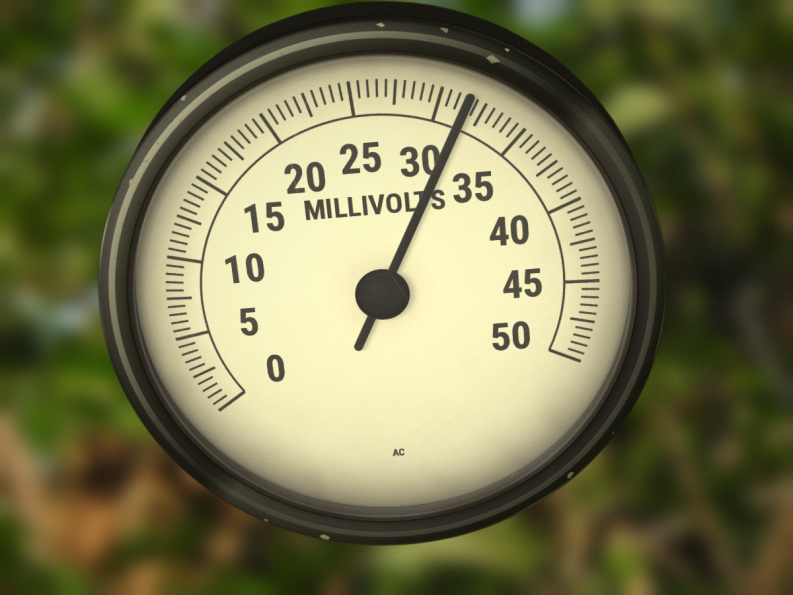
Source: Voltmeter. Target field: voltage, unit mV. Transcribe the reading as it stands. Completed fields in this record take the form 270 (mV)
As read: 31.5 (mV)
